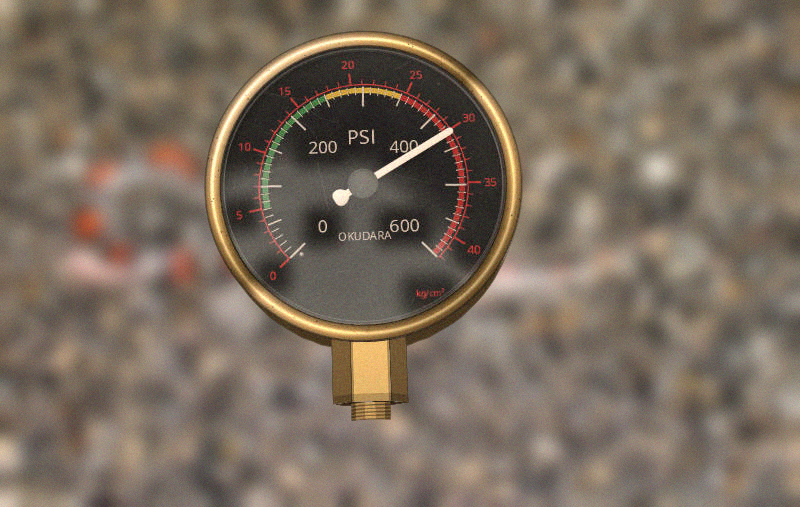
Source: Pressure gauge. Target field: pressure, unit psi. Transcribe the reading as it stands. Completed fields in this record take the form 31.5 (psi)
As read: 430 (psi)
